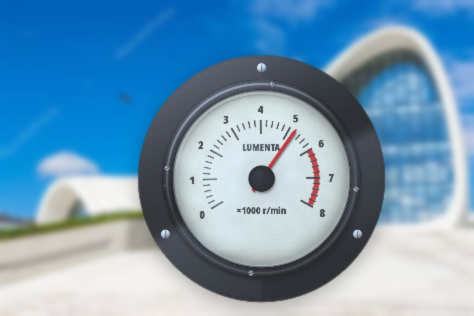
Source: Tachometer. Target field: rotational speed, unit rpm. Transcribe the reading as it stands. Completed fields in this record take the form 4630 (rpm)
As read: 5200 (rpm)
